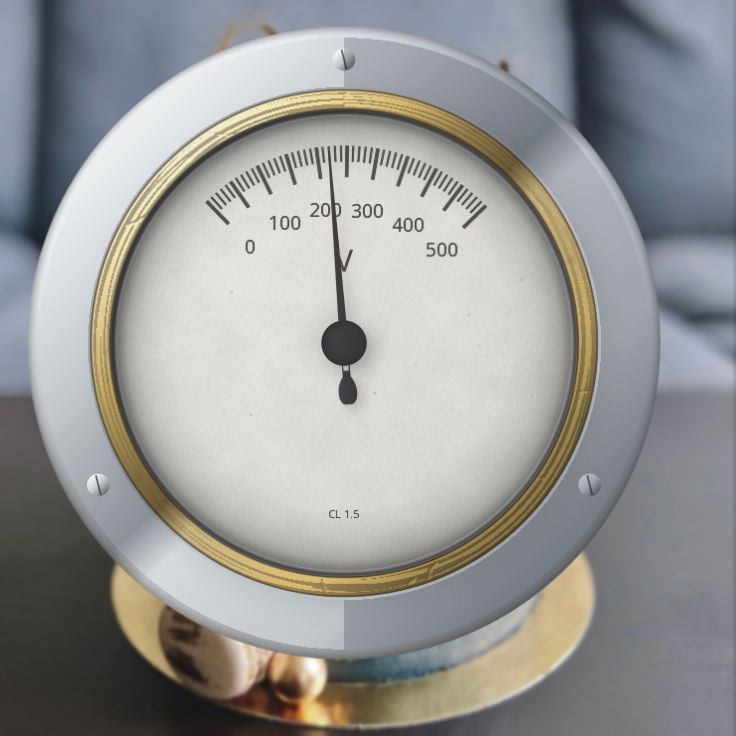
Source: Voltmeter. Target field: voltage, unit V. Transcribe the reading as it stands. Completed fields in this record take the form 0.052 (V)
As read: 220 (V)
